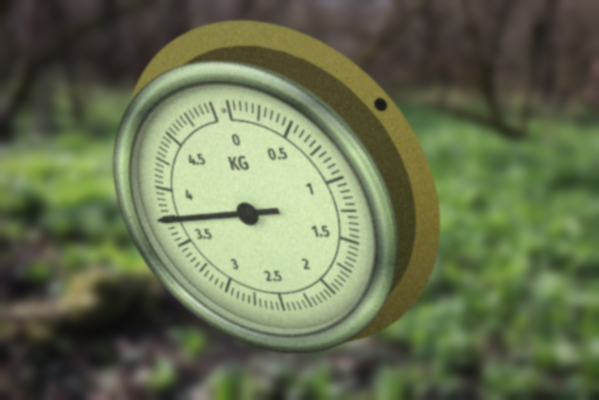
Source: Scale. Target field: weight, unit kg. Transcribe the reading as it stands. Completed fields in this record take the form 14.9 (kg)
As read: 3.75 (kg)
